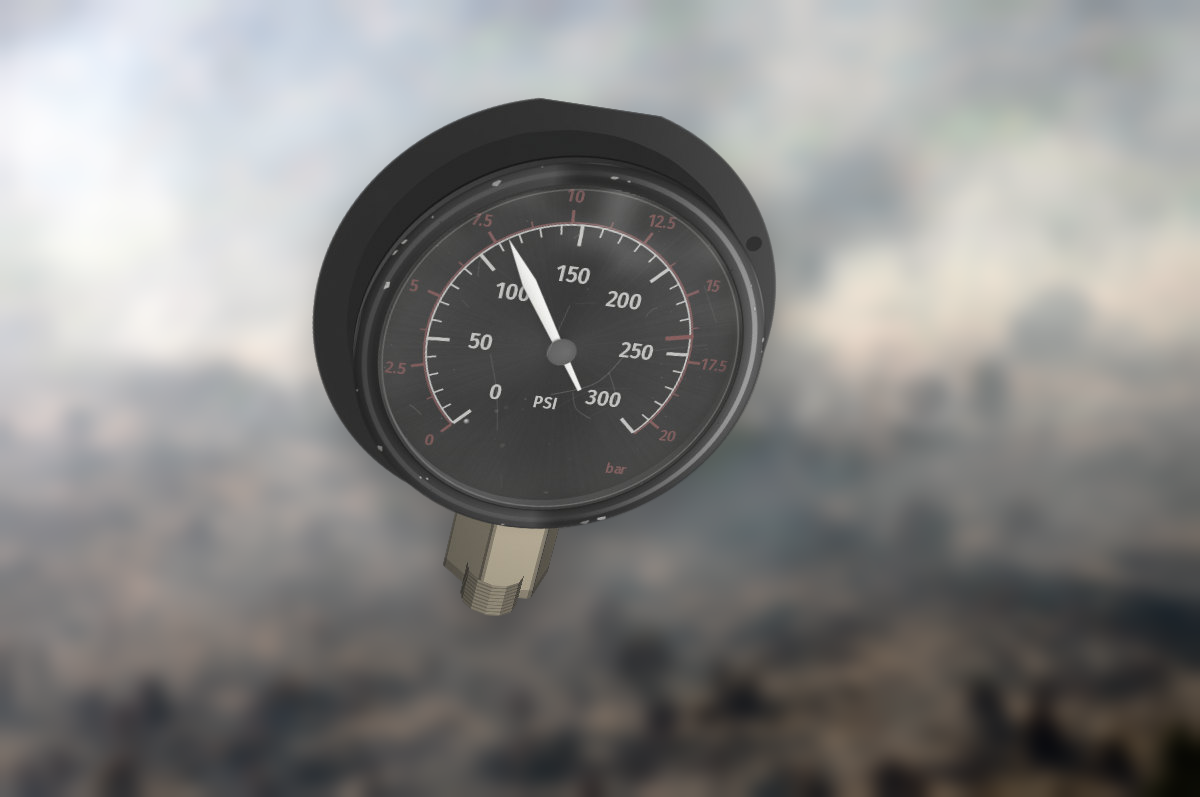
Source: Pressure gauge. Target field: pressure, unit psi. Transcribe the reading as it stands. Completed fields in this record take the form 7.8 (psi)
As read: 115 (psi)
